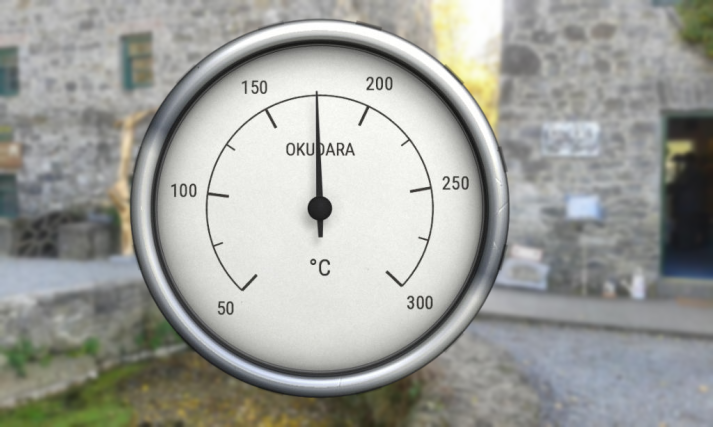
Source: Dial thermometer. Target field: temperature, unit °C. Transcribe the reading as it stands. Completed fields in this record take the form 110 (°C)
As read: 175 (°C)
